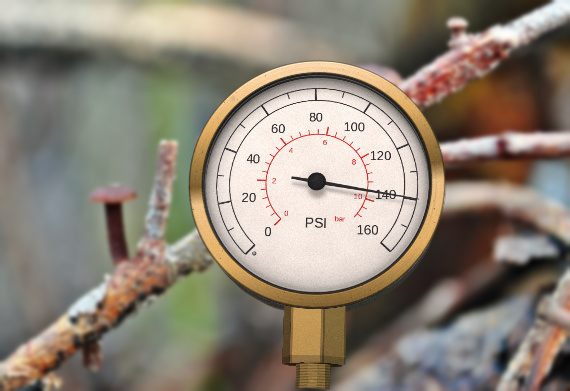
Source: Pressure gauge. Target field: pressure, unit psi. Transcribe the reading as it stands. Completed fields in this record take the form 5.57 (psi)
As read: 140 (psi)
